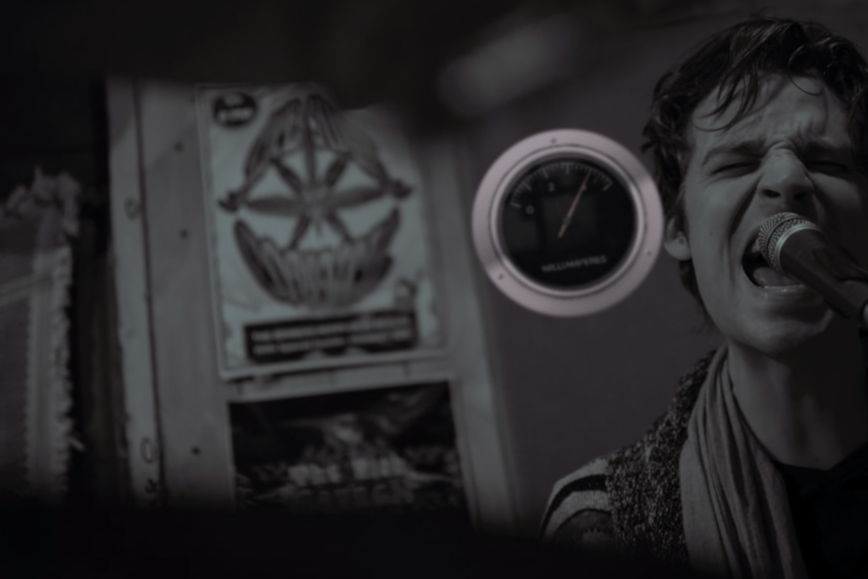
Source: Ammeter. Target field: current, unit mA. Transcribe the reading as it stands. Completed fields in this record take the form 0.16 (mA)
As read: 4 (mA)
